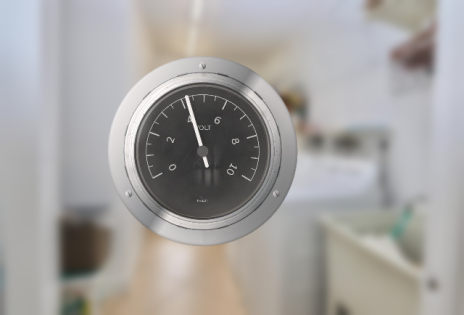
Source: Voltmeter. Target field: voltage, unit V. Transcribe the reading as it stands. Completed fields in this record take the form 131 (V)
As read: 4.25 (V)
